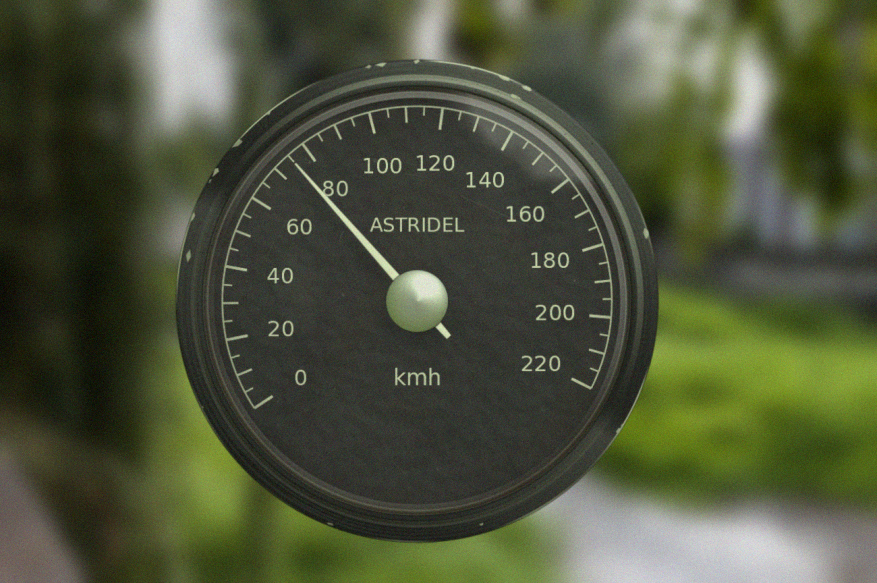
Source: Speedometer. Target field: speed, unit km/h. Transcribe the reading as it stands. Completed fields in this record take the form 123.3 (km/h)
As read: 75 (km/h)
